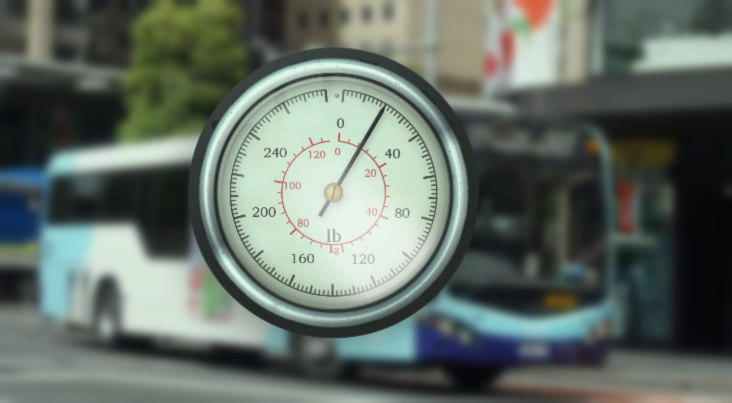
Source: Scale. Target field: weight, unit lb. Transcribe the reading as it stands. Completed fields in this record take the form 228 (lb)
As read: 20 (lb)
